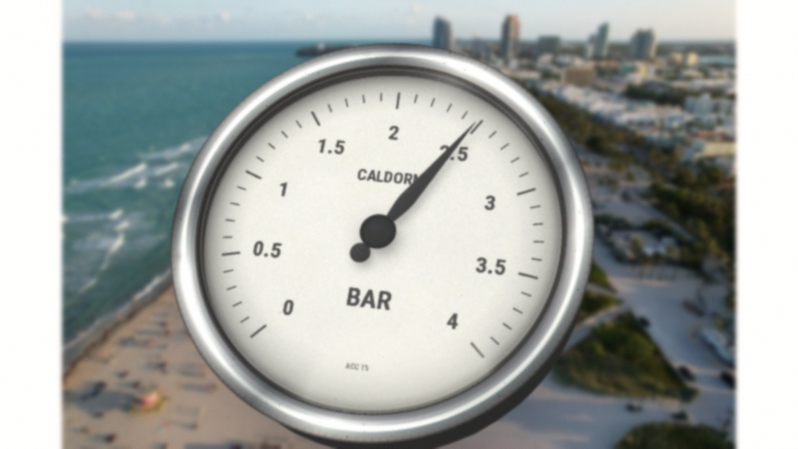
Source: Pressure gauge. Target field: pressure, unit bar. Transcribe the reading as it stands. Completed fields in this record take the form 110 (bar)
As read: 2.5 (bar)
